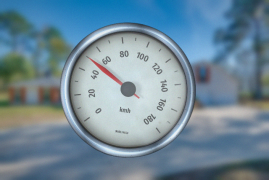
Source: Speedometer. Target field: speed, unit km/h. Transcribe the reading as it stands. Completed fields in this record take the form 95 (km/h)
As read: 50 (km/h)
